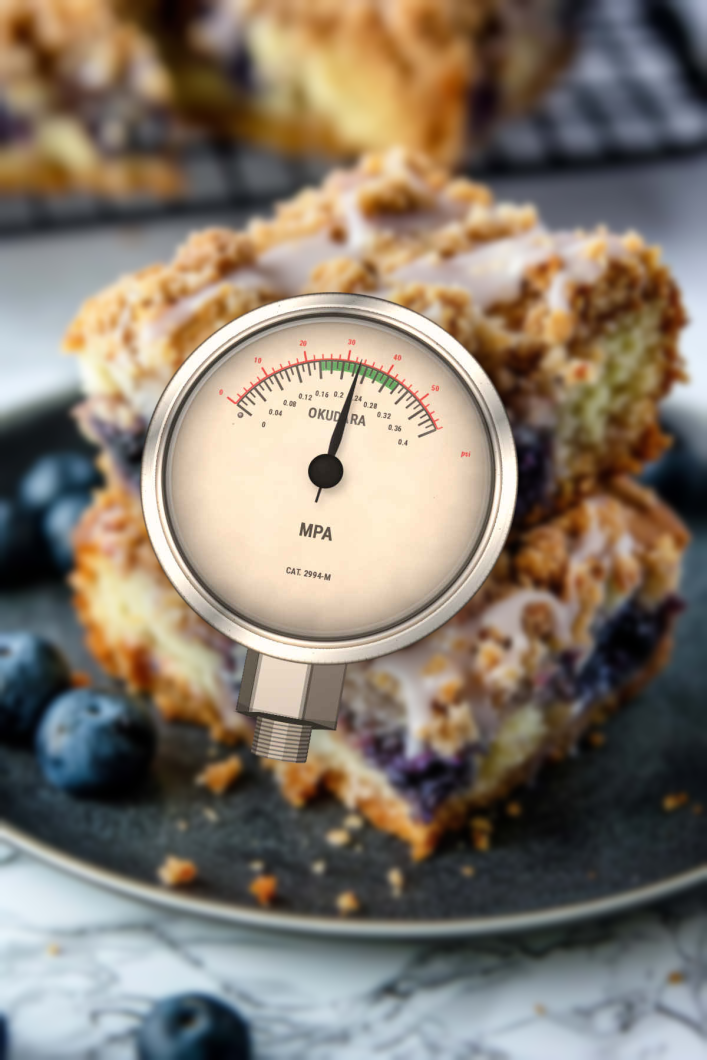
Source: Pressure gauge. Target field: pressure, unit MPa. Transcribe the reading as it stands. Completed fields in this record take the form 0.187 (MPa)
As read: 0.23 (MPa)
